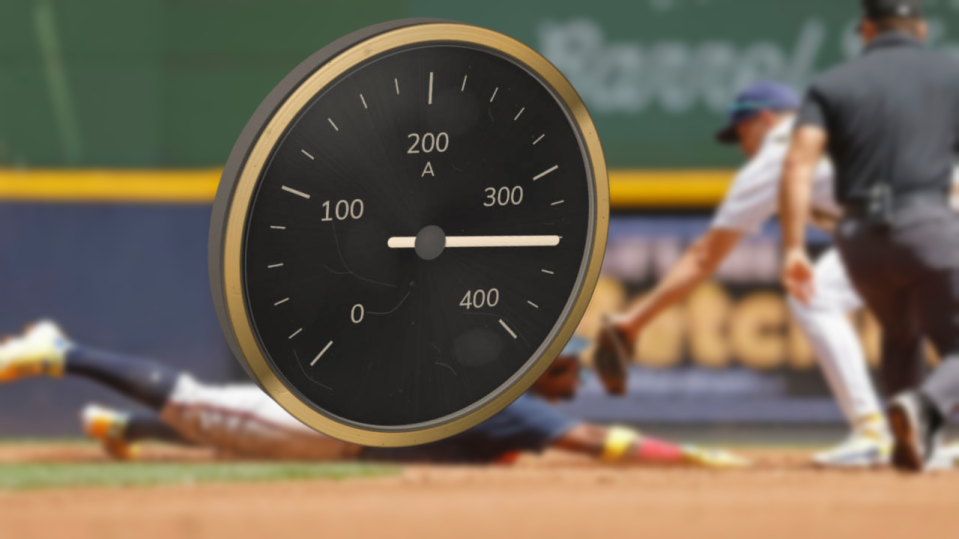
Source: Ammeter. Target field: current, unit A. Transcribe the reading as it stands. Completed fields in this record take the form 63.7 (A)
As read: 340 (A)
